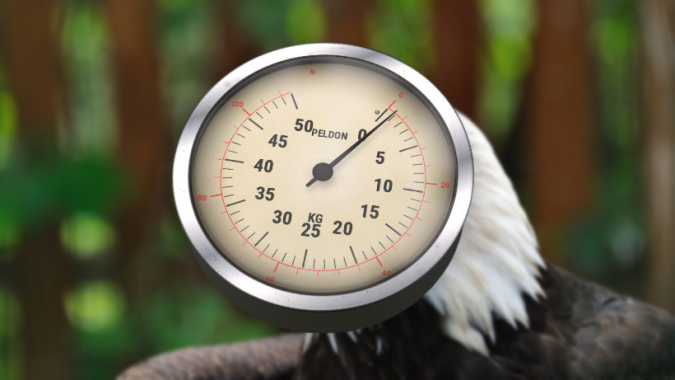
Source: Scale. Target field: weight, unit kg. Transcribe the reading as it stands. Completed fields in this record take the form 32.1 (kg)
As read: 1 (kg)
